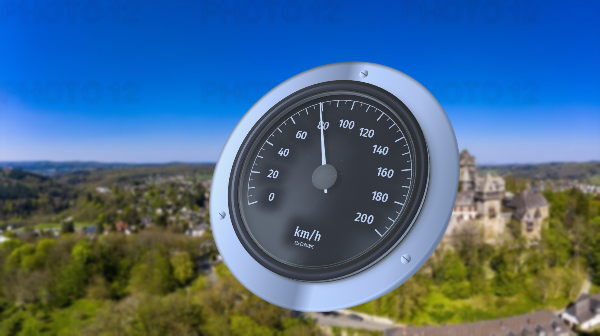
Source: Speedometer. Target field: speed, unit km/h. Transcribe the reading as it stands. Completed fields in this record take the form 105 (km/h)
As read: 80 (km/h)
